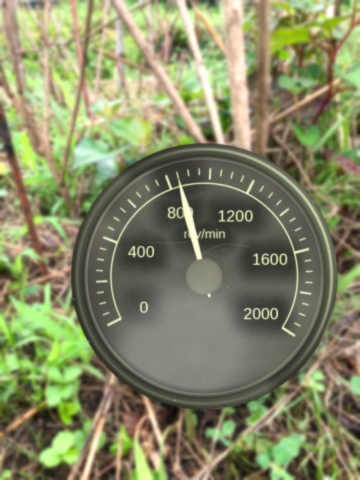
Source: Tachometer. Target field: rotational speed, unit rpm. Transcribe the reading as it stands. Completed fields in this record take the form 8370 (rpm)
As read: 850 (rpm)
